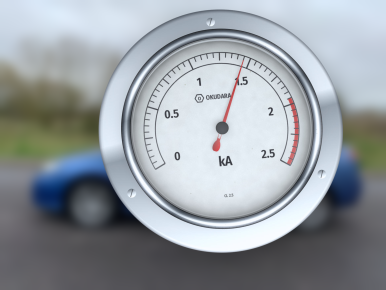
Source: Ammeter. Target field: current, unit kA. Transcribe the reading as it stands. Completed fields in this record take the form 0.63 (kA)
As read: 1.45 (kA)
